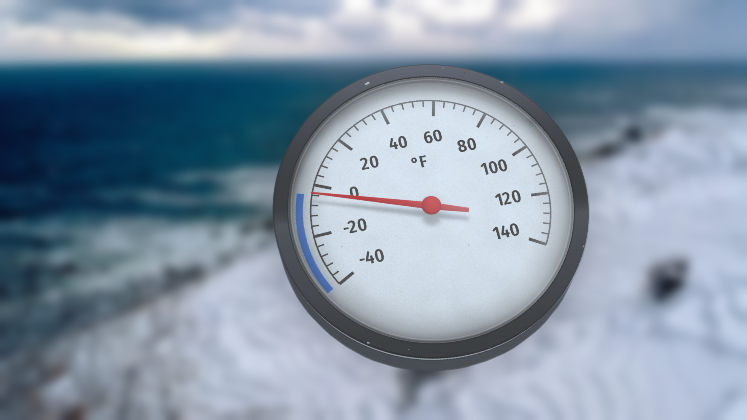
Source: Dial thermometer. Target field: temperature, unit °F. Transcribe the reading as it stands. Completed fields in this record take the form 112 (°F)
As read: -4 (°F)
